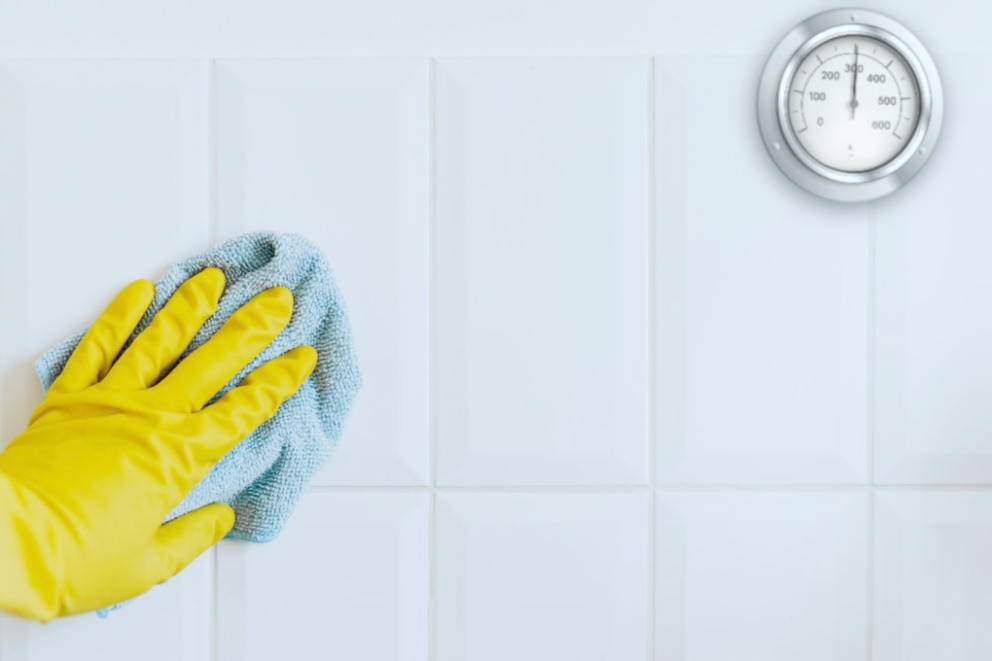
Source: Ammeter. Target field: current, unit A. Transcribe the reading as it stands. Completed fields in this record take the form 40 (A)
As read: 300 (A)
